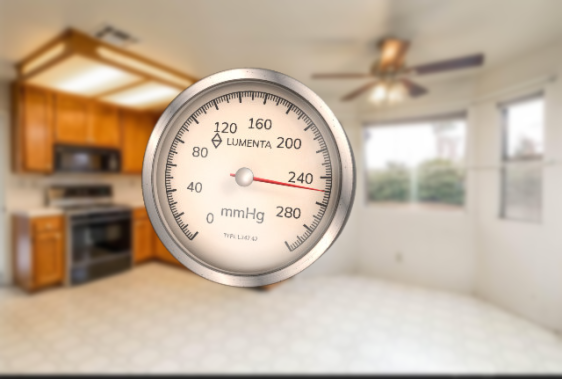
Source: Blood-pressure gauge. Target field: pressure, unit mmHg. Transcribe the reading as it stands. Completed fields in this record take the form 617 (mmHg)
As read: 250 (mmHg)
